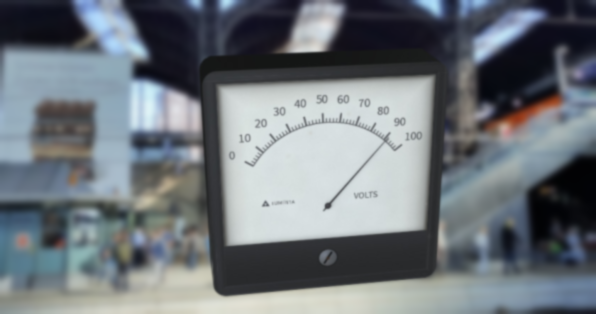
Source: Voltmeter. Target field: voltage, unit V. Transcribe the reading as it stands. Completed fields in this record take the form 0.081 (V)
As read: 90 (V)
